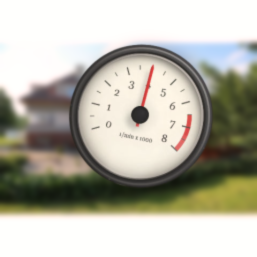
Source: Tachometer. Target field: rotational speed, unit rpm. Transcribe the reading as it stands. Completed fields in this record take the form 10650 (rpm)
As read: 4000 (rpm)
